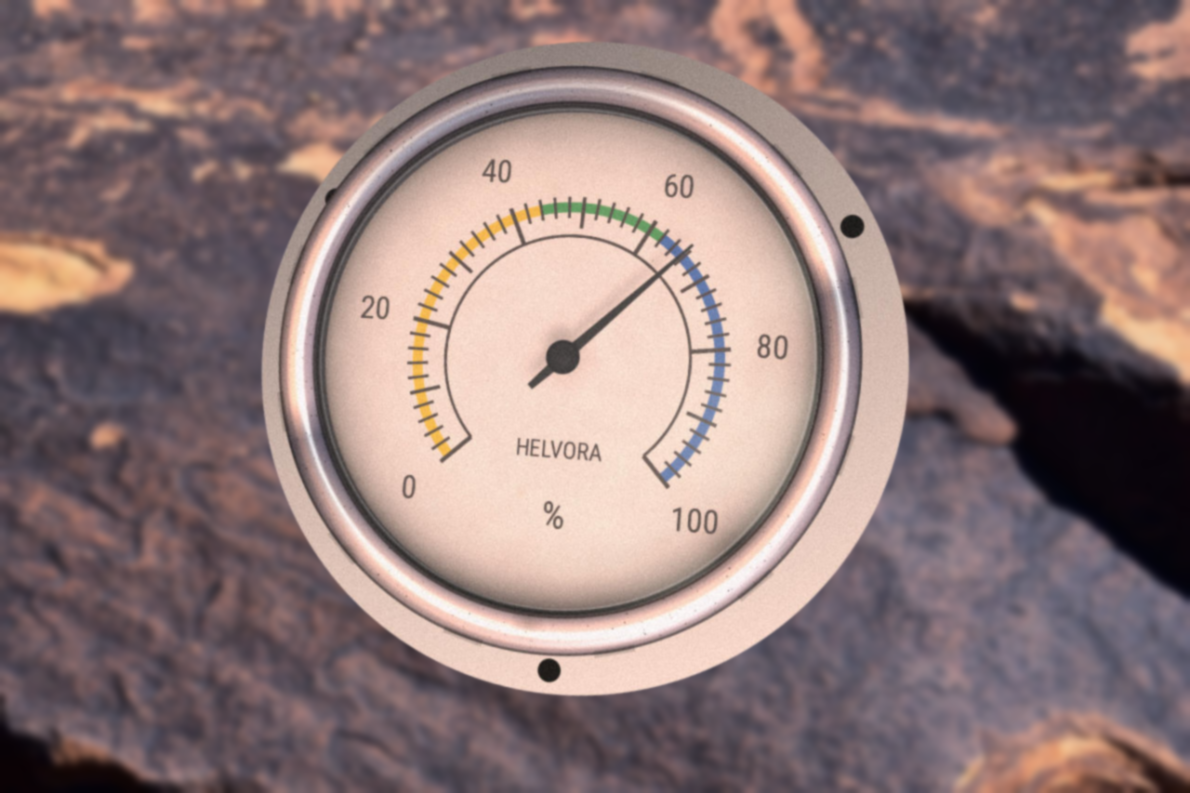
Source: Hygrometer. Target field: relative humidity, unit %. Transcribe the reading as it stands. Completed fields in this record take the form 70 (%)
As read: 66 (%)
